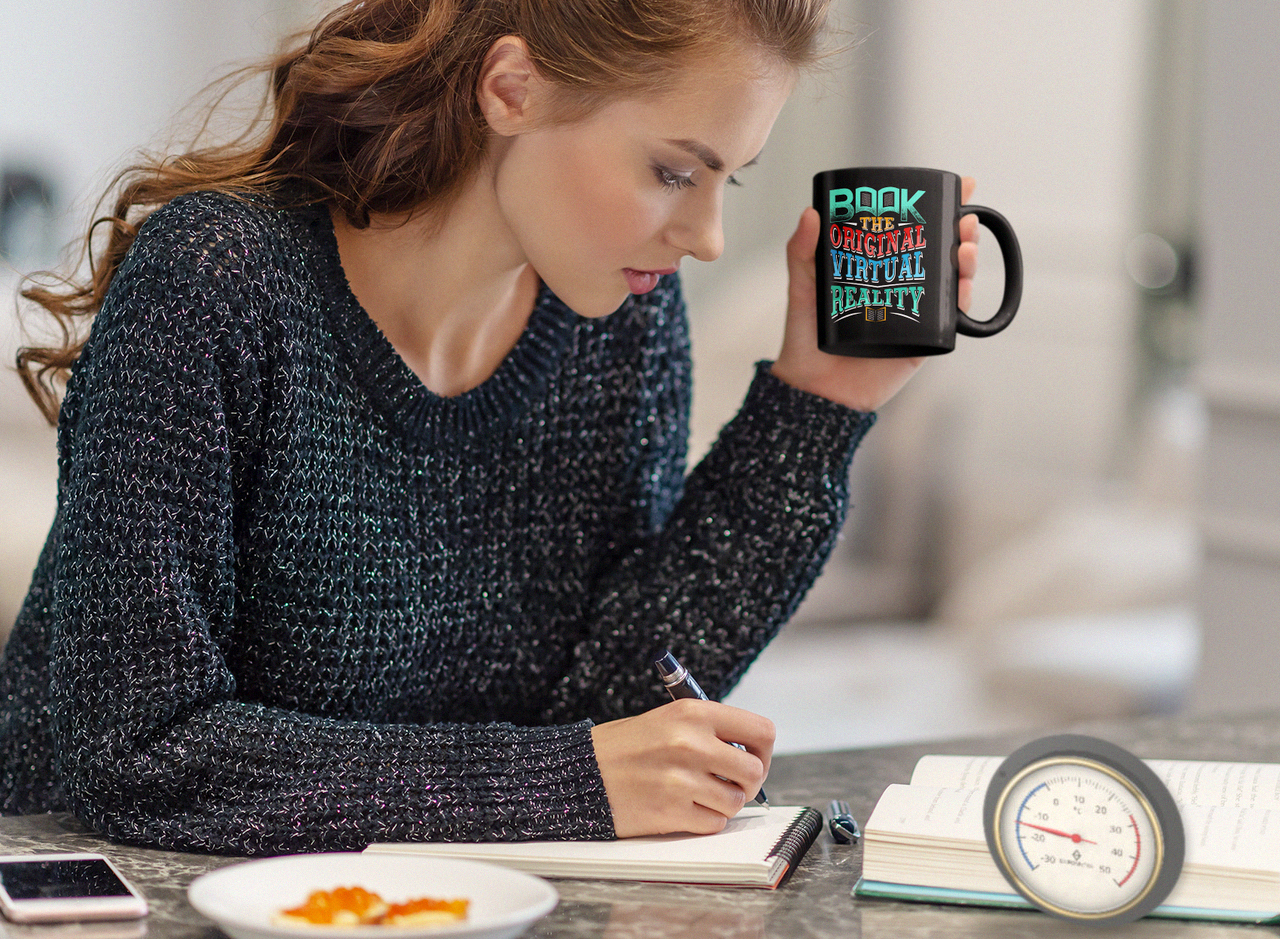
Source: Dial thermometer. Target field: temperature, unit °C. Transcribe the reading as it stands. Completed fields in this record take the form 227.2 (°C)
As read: -15 (°C)
